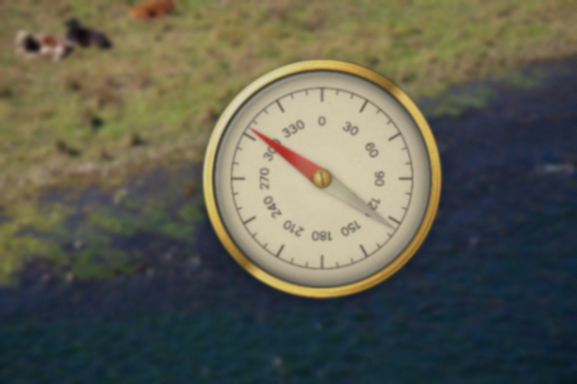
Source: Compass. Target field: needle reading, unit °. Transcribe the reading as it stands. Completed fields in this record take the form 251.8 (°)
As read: 305 (°)
